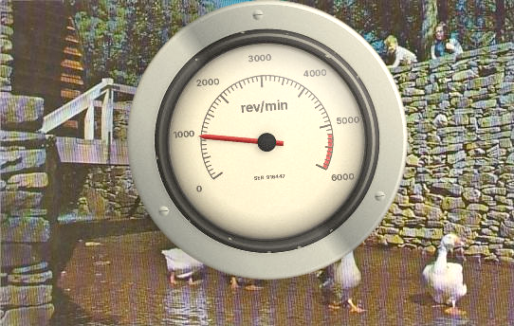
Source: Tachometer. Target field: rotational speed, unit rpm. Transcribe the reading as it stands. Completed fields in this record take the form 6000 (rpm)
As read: 1000 (rpm)
